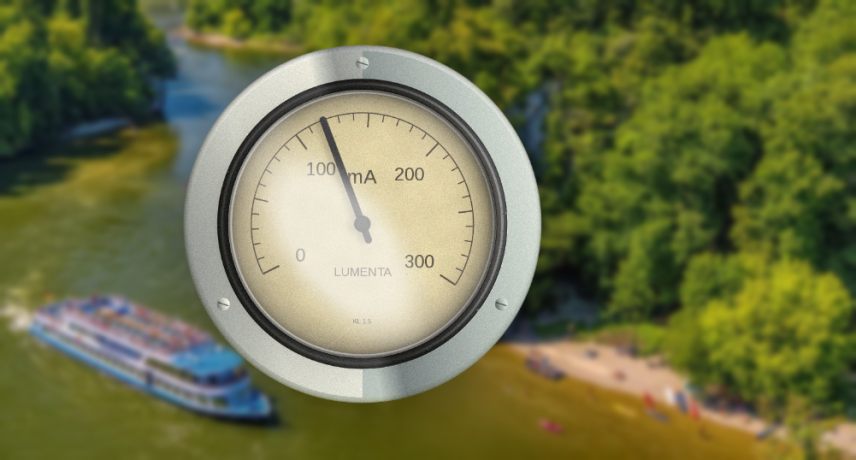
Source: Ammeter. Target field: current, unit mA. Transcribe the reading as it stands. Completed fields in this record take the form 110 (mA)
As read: 120 (mA)
